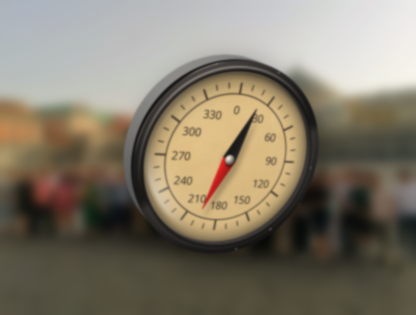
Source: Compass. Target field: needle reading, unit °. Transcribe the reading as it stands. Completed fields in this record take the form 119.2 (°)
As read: 200 (°)
